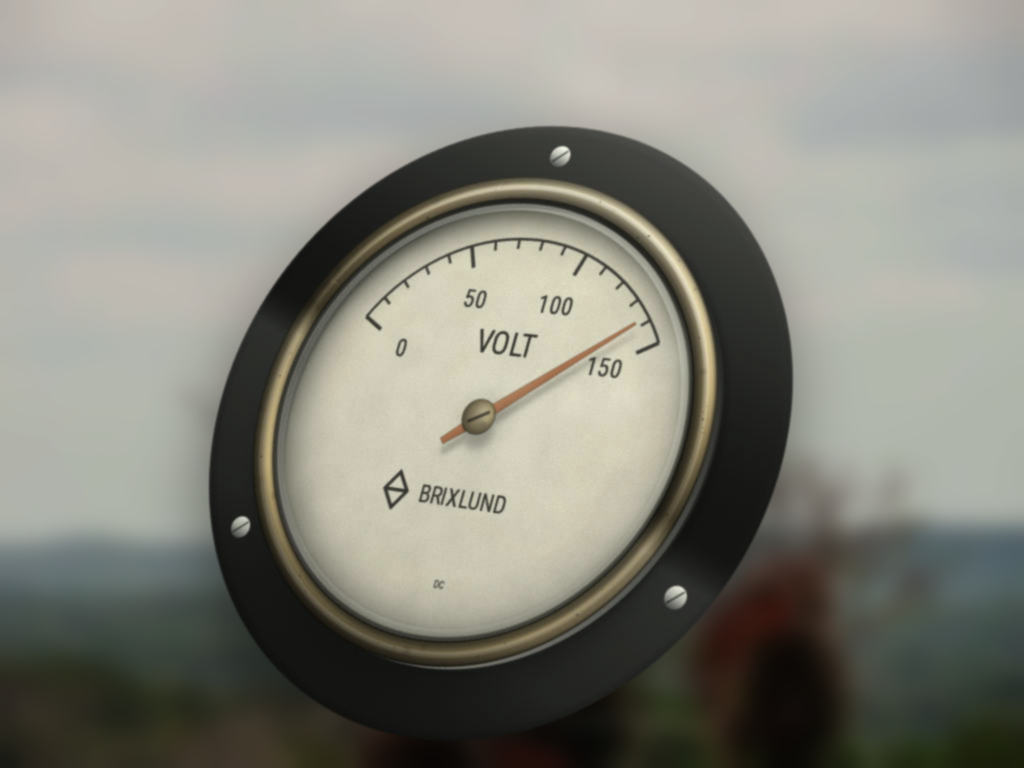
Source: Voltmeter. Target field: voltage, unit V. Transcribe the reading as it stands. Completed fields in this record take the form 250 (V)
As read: 140 (V)
